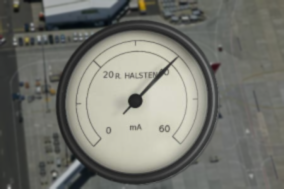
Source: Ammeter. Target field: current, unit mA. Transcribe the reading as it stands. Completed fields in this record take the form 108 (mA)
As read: 40 (mA)
